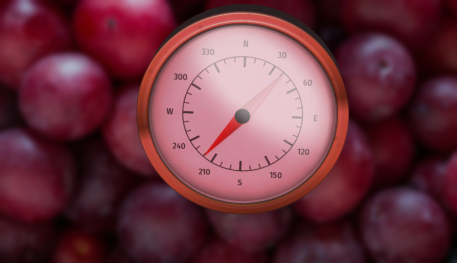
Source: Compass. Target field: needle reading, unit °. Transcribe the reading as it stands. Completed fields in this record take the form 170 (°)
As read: 220 (°)
